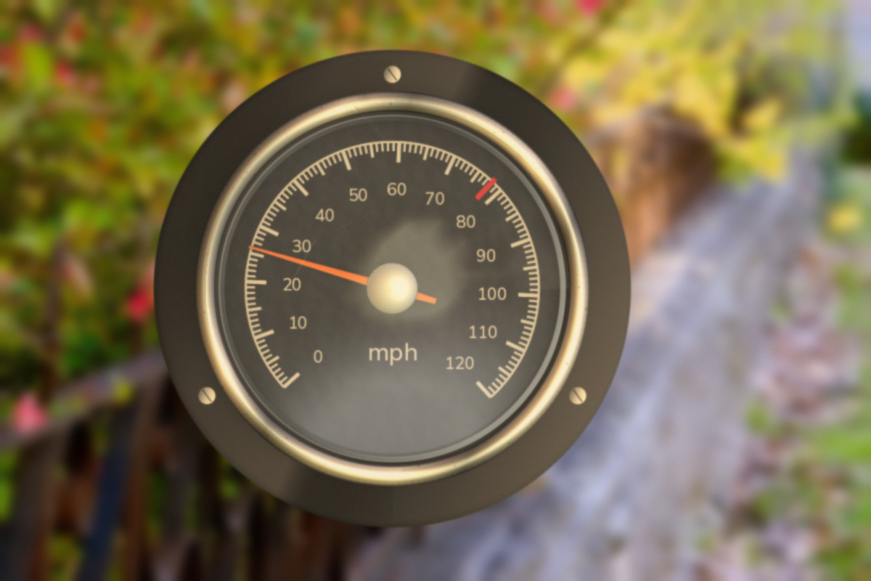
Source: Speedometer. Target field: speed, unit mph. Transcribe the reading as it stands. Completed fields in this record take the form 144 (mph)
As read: 26 (mph)
